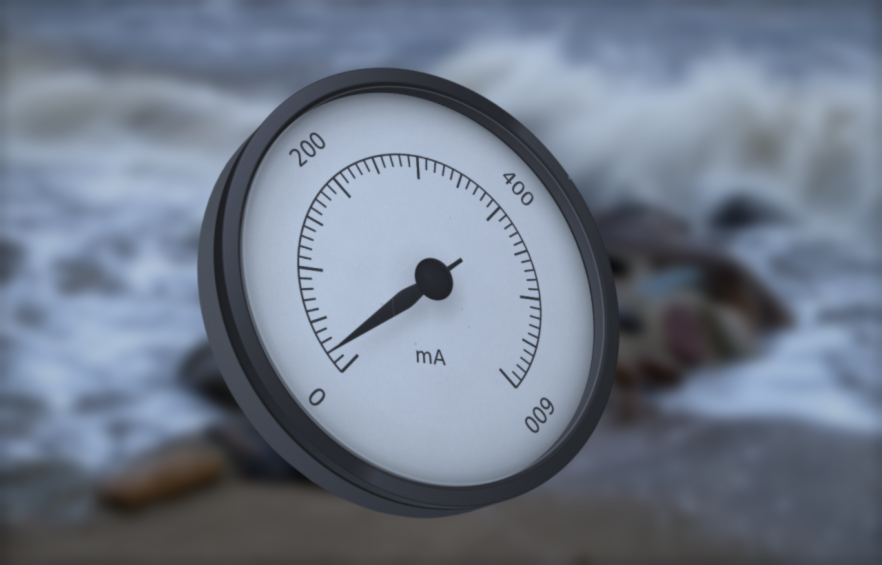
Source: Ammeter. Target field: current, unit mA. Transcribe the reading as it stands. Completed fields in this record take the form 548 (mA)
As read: 20 (mA)
